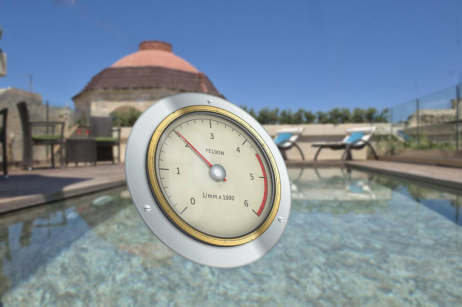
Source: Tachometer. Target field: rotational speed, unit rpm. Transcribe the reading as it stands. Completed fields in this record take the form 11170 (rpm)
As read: 2000 (rpm)
